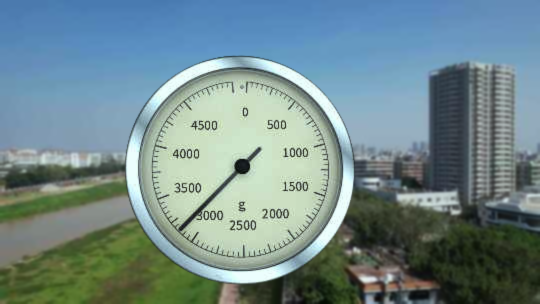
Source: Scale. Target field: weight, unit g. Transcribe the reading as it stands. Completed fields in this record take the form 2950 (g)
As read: 3150 (g)
